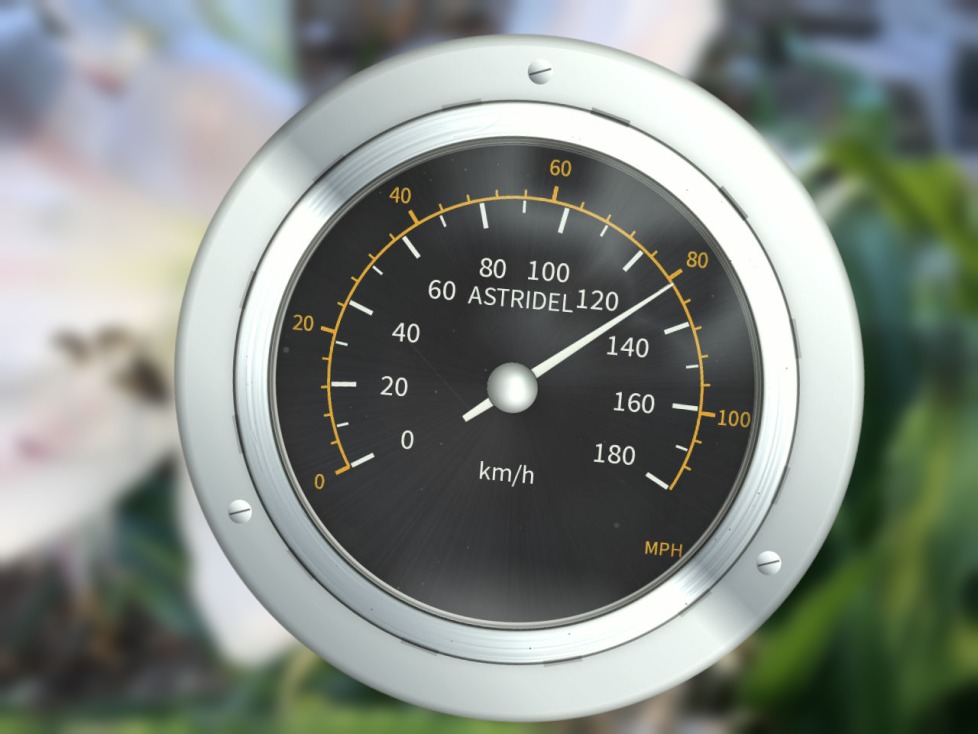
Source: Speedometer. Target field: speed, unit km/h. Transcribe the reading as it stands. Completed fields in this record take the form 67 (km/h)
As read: 130 (km/h)
